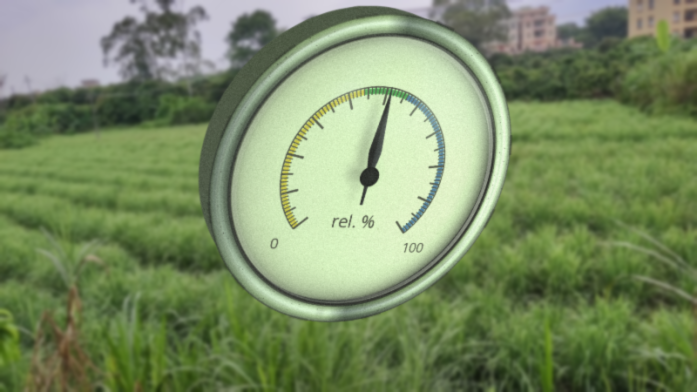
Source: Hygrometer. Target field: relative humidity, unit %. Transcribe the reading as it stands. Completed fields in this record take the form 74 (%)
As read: 50 (%)
